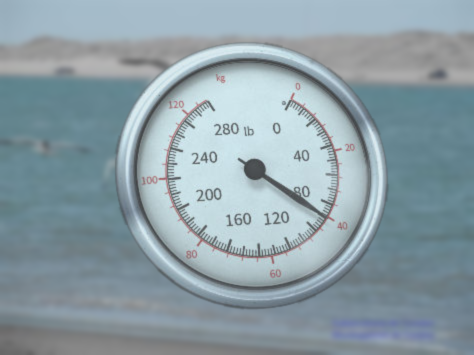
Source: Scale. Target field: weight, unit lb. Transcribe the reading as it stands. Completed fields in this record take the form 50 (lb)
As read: 90 (lb)
